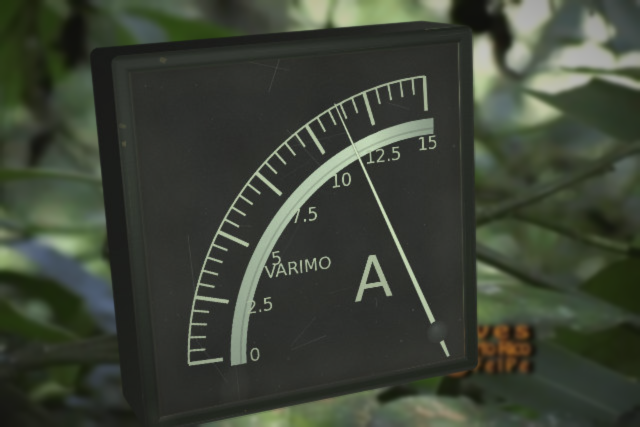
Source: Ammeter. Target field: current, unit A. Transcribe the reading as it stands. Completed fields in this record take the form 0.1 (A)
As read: 11.25 (A)
